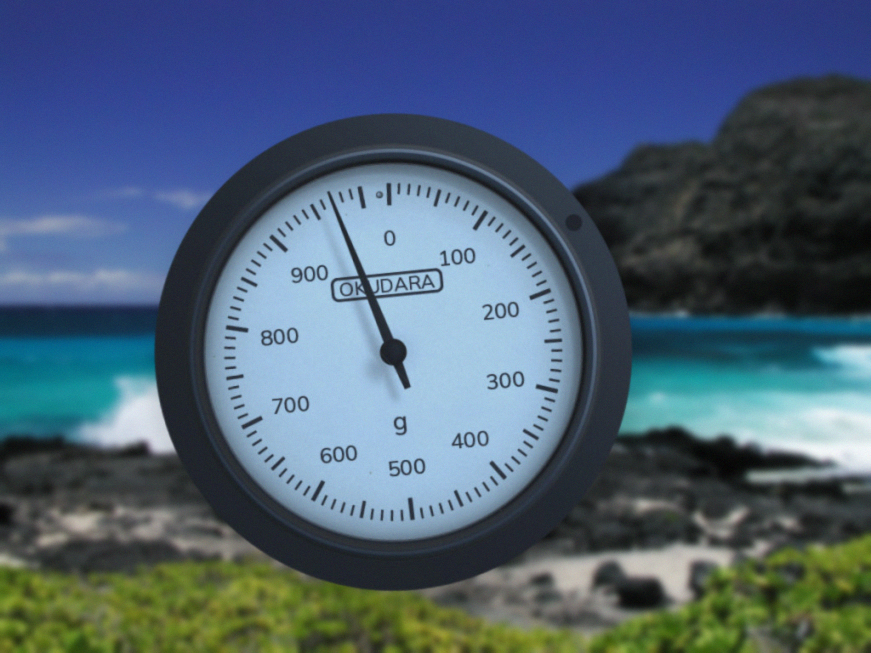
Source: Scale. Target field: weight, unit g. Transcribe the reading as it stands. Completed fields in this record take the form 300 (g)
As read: 970 (g)
